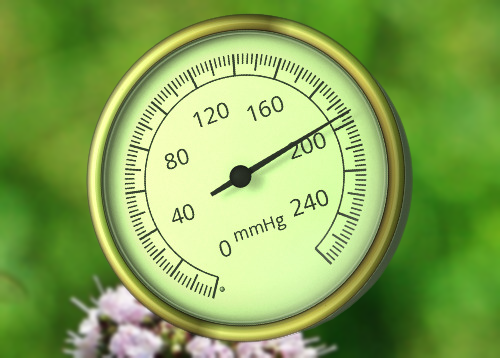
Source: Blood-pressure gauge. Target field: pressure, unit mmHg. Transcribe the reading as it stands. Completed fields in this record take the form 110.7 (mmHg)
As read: 196 (mmHg)
